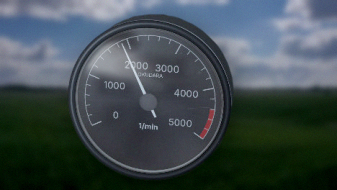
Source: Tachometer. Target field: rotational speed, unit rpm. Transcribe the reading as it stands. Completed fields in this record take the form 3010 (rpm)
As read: 1900 (rpm)
